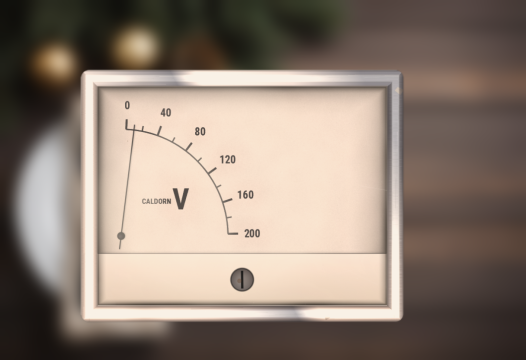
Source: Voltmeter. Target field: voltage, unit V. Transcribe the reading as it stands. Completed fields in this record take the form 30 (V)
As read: 10 (V)
